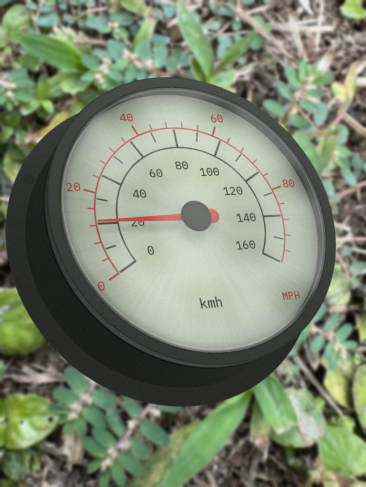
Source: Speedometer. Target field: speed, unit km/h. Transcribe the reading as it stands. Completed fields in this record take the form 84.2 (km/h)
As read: 20 (km/h)
